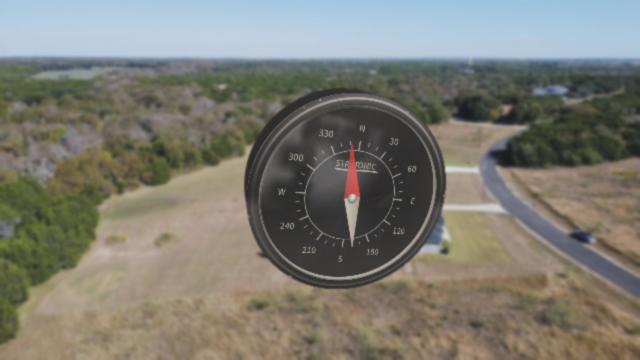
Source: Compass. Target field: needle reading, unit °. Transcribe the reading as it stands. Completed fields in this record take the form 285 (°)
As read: 350 (°)
